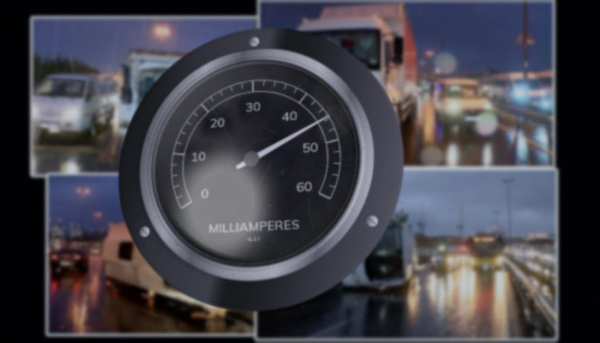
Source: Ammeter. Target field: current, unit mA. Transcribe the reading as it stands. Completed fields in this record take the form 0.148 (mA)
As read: 46 (mA)
